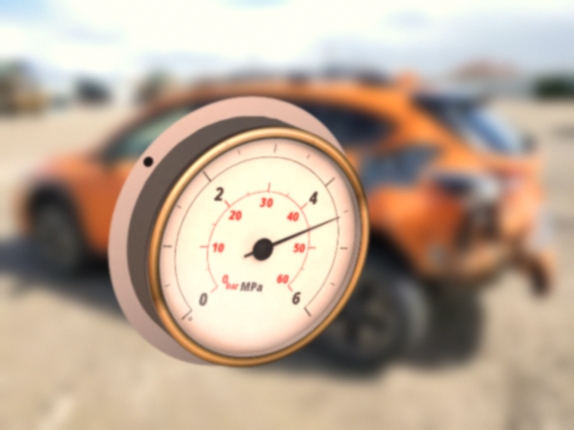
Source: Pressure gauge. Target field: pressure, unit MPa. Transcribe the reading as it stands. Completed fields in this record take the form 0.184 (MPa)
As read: 4.5 (MPa)
